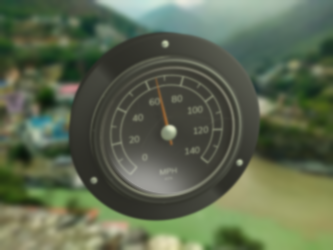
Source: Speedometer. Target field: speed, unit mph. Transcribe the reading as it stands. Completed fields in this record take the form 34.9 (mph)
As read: 65 (mph)
